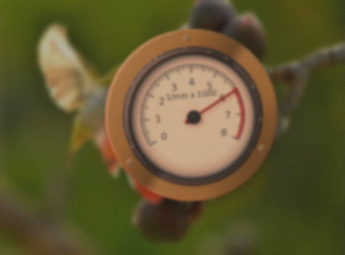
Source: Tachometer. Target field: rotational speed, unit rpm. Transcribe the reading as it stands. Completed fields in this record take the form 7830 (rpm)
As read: 6000 (rpm)
